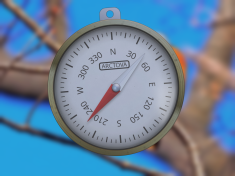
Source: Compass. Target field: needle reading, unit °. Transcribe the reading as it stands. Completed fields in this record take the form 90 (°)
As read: 225 (°)
